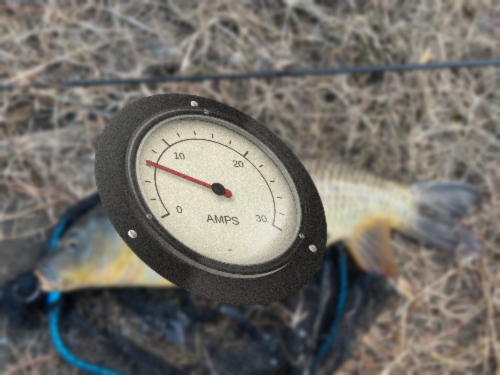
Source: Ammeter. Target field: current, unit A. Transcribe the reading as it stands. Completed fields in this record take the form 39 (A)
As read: 6 (A)
